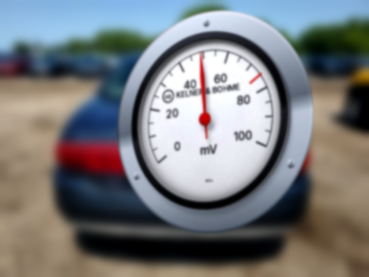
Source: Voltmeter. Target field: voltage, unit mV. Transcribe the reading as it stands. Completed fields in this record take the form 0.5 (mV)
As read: 50 (mV)
